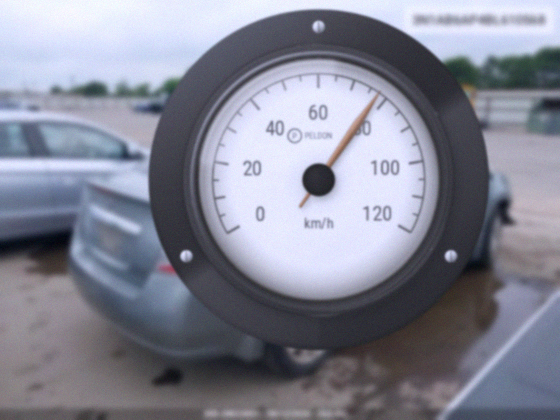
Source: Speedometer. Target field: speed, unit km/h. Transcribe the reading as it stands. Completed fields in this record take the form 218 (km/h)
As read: 77.5 (km/h)
